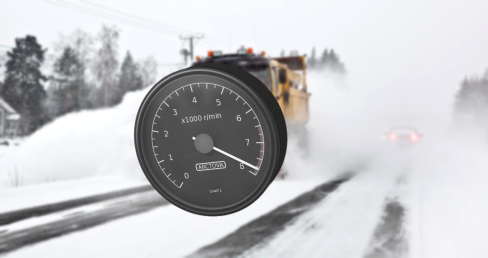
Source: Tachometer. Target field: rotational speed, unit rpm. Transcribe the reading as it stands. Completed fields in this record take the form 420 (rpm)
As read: 7750 (rpm)
